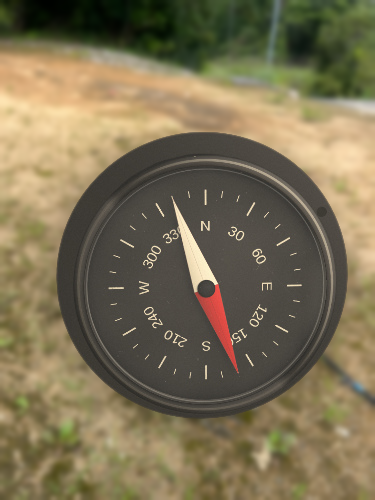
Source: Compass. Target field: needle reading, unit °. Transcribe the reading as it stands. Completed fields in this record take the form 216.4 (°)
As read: 160 (°)
